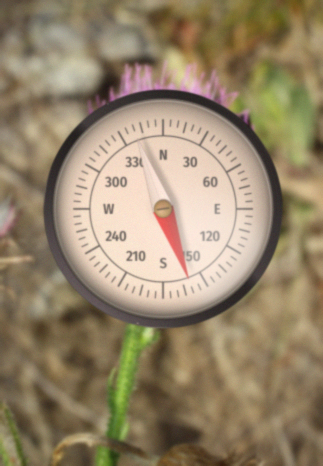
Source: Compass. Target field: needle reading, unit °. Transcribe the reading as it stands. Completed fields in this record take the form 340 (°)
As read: 160 (°)
